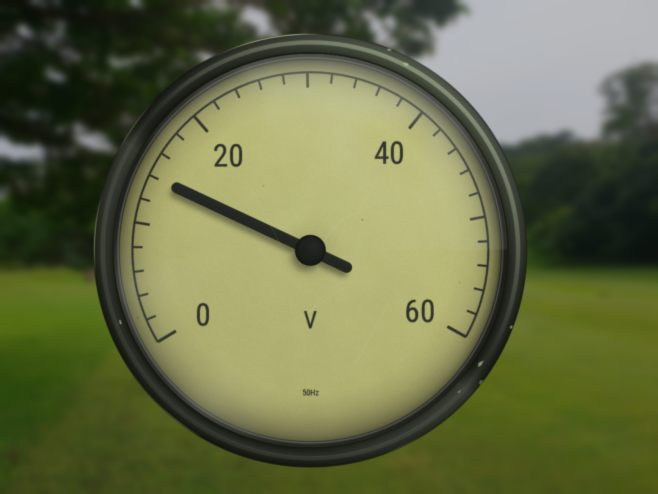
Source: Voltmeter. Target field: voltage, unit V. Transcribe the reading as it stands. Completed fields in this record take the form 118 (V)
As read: 14 (V)
